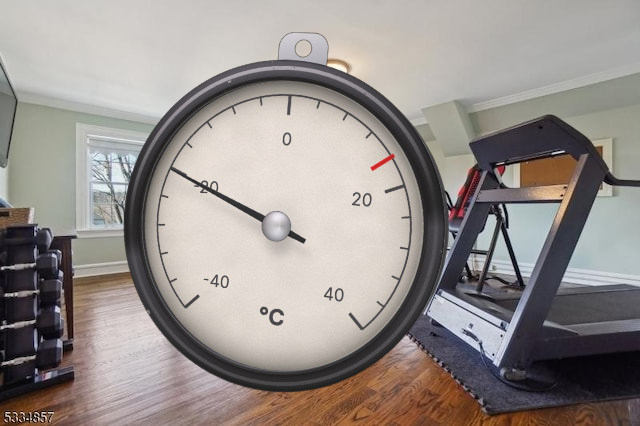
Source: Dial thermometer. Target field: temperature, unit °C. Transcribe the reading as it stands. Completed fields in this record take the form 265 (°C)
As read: -20 (°C)
